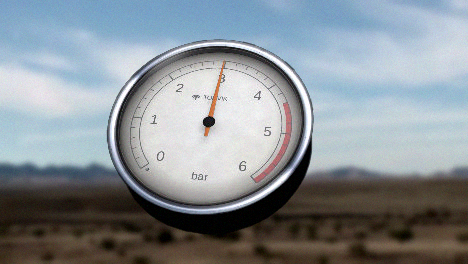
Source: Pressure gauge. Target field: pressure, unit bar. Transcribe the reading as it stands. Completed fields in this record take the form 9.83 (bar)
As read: 3 (bar)
